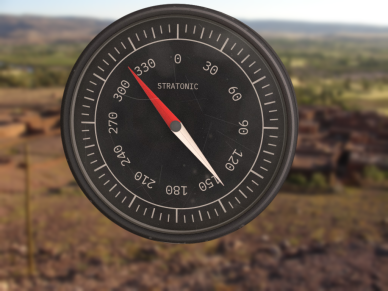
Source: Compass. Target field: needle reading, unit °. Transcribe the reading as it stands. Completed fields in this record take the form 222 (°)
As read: 320 (°)
